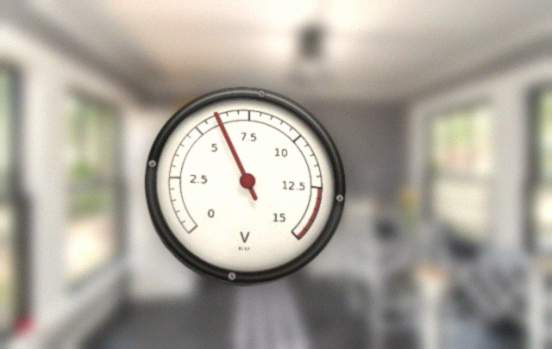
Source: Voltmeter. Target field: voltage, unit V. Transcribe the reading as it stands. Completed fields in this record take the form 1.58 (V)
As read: 6 (V)
